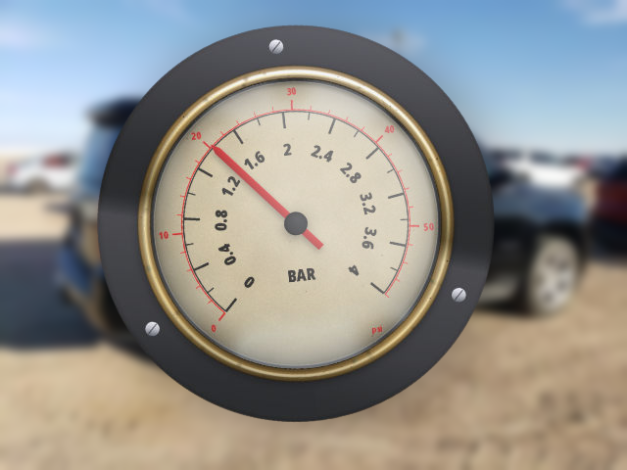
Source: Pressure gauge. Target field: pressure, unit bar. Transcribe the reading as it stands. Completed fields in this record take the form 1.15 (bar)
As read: 1.4 (bar)
